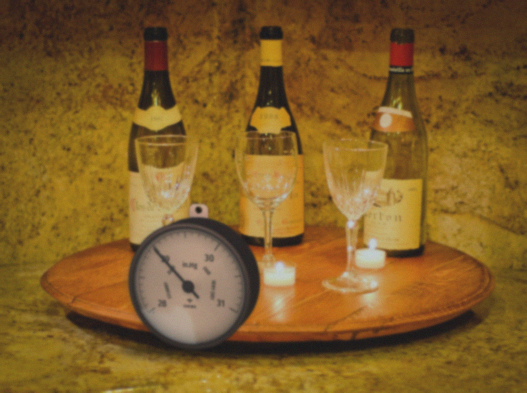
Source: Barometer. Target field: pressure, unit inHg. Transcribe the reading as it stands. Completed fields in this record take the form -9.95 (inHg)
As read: 29 (inHg)
